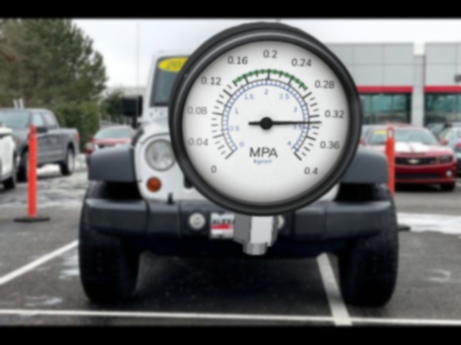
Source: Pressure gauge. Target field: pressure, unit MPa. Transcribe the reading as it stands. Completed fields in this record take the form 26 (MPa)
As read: 0.33 (MPa)
